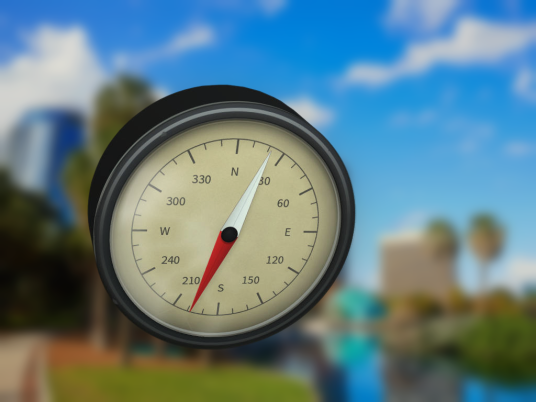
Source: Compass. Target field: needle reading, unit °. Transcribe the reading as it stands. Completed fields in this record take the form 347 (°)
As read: 200 (°)
